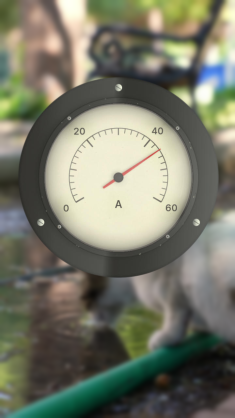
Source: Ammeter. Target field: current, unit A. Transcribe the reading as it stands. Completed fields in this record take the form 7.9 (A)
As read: 44 (A)
